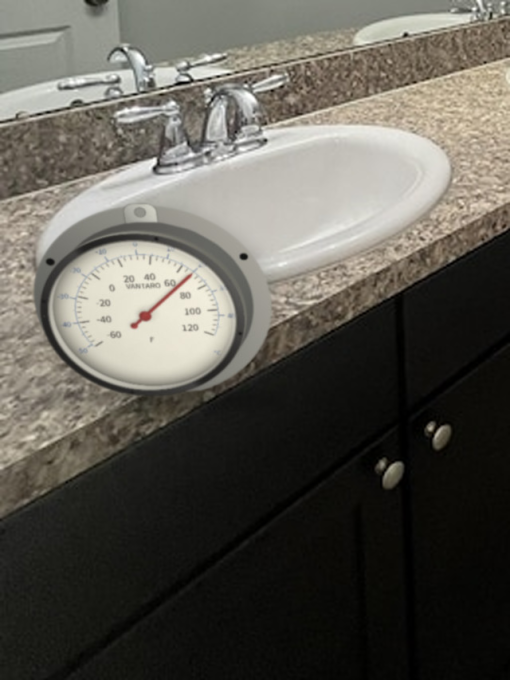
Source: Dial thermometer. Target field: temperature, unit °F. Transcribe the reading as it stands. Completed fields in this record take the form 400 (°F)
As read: 68 (°F)
